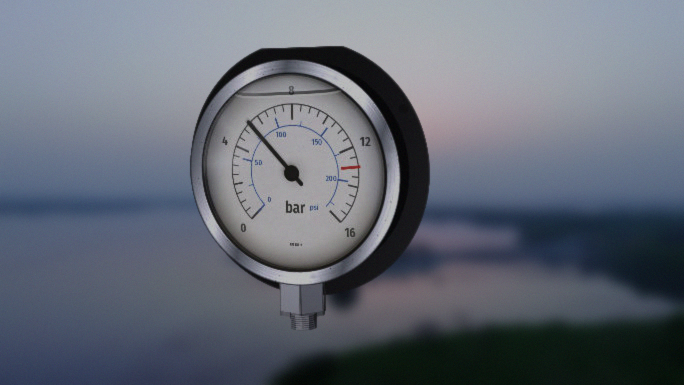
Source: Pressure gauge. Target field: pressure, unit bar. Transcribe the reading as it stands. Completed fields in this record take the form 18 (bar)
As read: 5.5 (bar)
